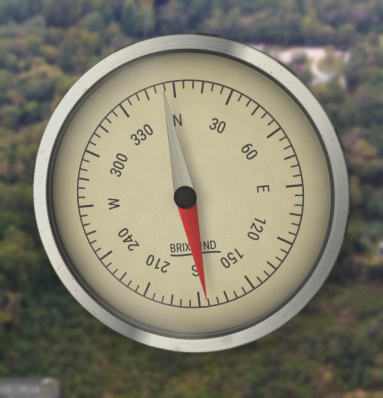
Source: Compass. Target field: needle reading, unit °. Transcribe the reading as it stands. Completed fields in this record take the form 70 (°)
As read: 175 (°)
